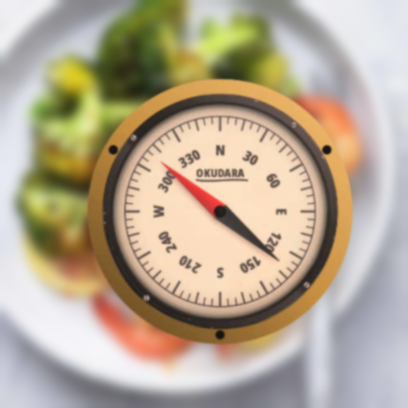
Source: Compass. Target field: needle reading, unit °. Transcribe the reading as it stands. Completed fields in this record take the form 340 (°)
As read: 310 (°)
